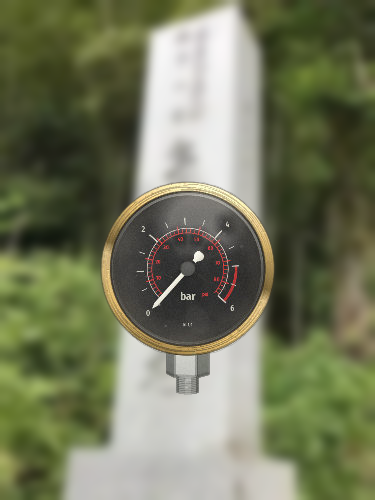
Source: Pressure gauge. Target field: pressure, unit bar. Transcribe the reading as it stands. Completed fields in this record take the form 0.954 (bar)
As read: 0 (bar)
